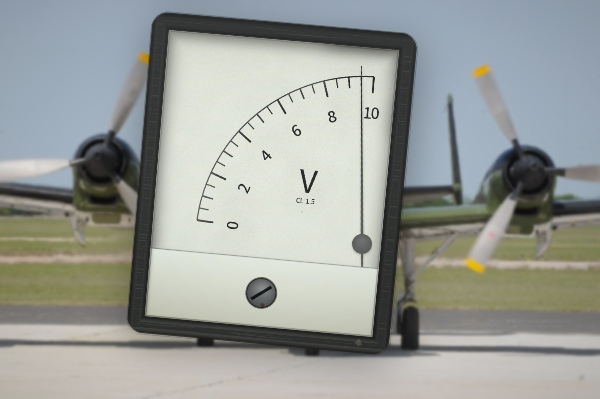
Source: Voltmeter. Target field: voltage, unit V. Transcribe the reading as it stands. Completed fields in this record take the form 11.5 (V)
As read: 9.5 (V)
